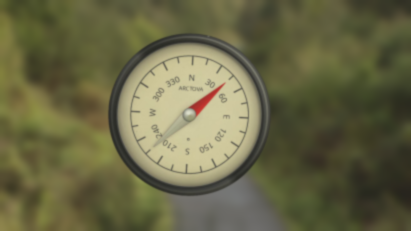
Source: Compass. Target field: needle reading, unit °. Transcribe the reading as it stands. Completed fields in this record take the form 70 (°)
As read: 45 (°)
